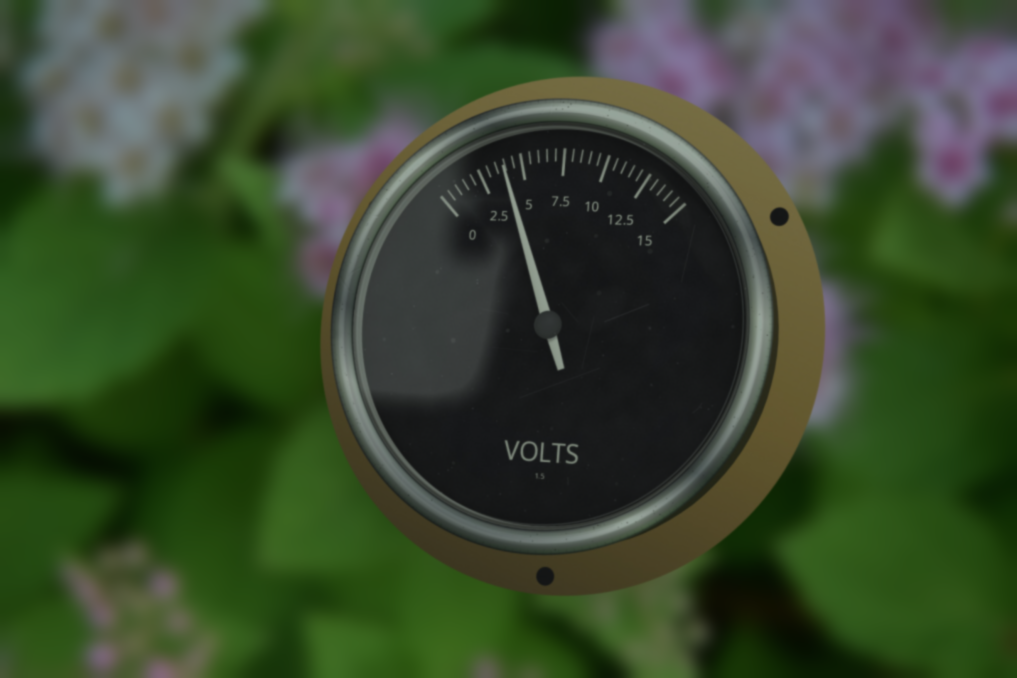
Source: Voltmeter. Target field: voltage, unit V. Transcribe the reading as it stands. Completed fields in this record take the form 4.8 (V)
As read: 4 (V)
